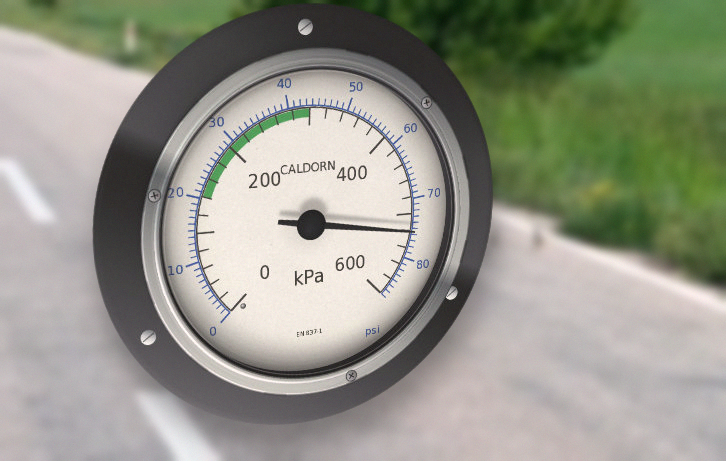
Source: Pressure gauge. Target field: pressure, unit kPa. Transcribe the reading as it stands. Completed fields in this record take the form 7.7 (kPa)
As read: 520 (kPa)
